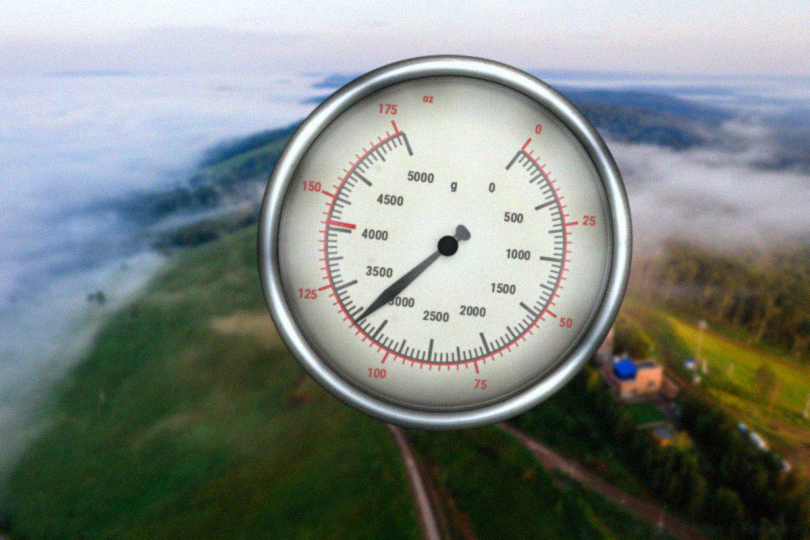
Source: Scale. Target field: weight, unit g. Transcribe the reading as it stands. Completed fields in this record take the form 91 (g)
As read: 3200 (g)
